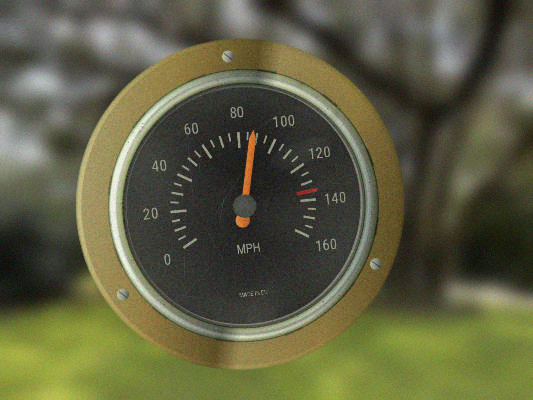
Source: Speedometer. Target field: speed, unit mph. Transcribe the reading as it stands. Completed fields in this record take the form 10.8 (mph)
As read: 87.5 (mph)
